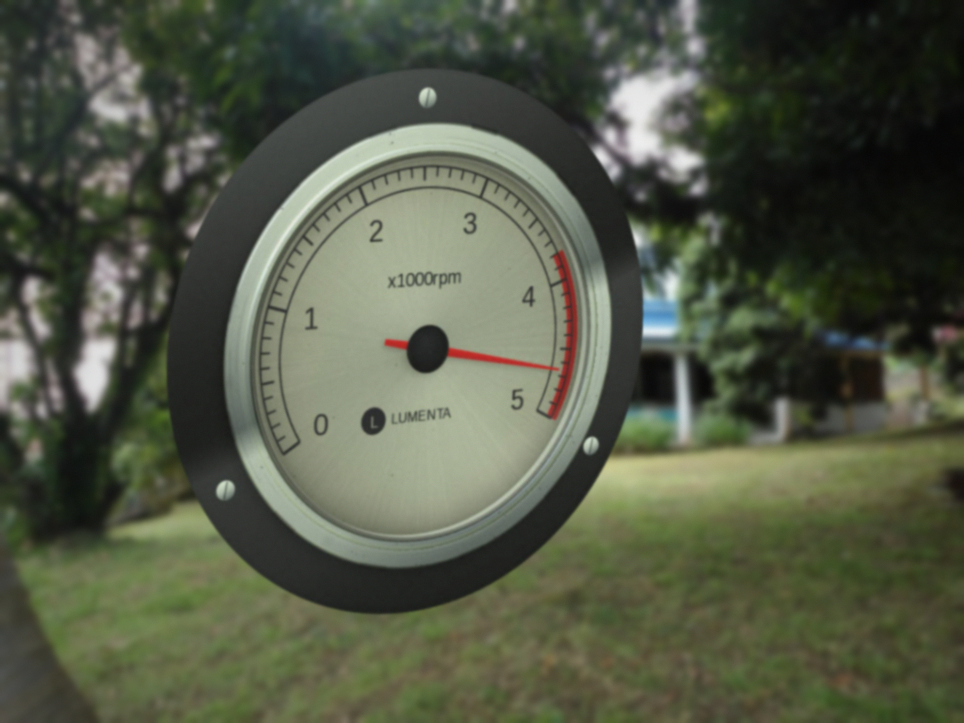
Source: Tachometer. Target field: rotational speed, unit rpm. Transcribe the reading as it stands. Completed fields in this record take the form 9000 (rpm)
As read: 4650 (rpm)
